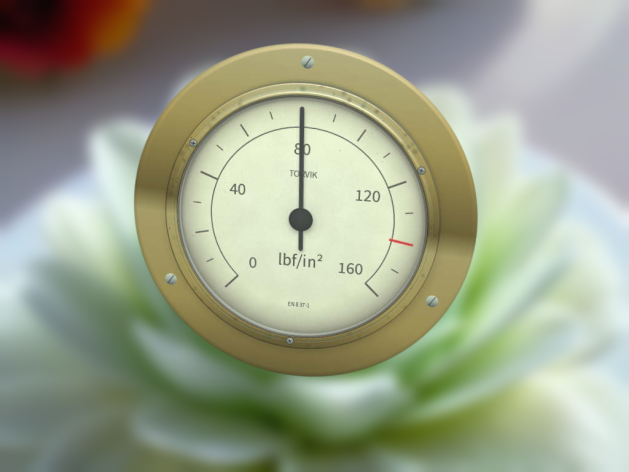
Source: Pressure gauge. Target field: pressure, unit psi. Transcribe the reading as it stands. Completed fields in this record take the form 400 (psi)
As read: 80 (psi)
